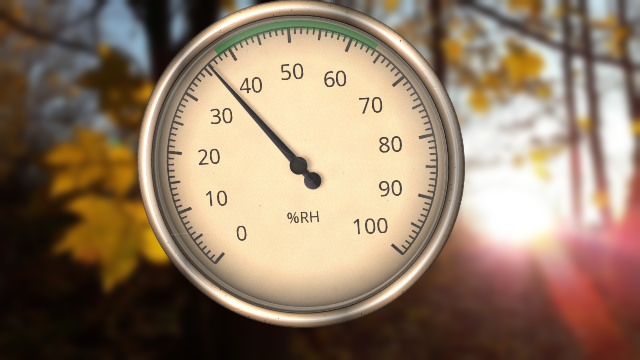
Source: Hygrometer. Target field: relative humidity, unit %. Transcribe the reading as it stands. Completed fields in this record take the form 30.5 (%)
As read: 36 (%)
